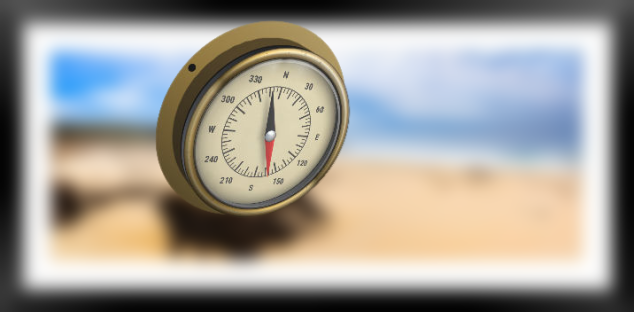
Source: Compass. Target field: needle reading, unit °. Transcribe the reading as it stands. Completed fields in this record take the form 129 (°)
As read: 165 (°)
